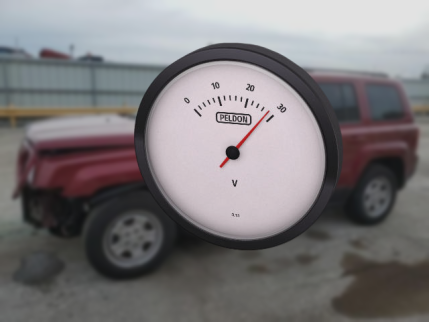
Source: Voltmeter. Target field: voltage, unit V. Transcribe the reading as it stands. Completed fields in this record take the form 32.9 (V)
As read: 28 (V)
